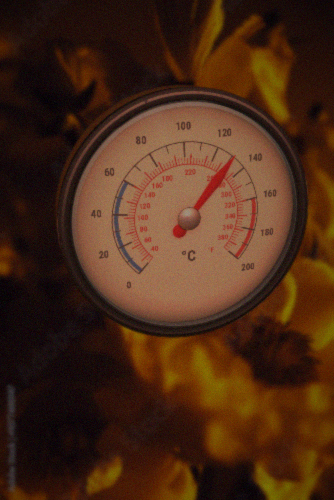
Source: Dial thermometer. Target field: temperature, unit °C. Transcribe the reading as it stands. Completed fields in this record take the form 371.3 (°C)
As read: 130 (°C)
